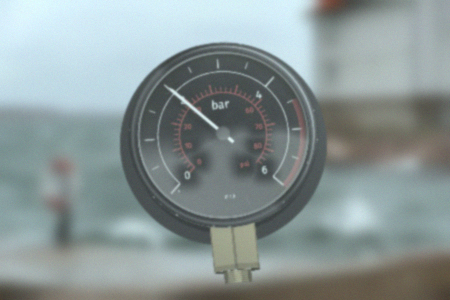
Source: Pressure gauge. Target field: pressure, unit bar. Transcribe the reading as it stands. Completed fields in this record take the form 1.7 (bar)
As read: 2 (bar)
